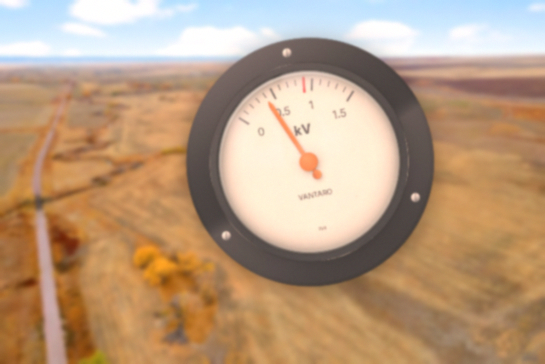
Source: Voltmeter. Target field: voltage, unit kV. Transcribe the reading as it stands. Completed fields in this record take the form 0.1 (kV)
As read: 0.4 (kV)
